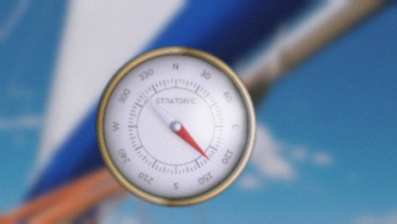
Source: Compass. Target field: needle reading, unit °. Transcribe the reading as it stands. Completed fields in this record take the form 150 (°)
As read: 135 (°)
